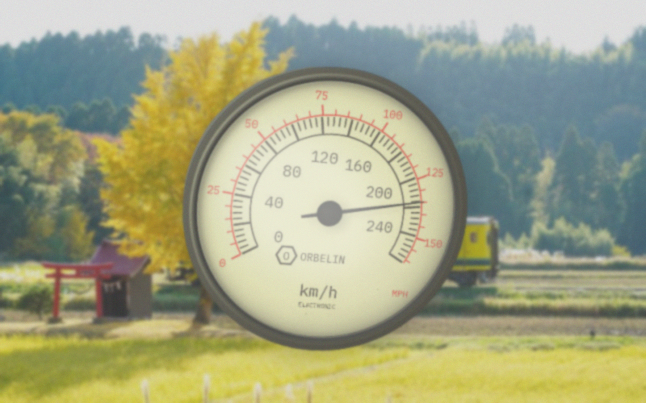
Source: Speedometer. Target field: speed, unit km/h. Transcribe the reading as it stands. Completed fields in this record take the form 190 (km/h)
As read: 216 (km/h)
